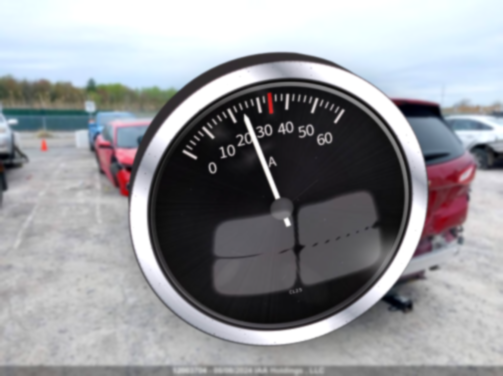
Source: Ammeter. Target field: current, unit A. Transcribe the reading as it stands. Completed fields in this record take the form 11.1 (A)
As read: 24 (A)
